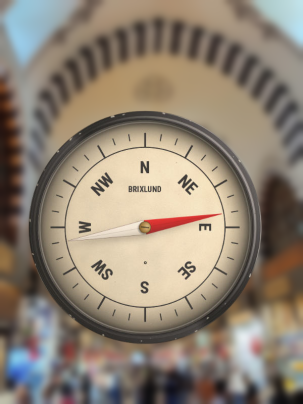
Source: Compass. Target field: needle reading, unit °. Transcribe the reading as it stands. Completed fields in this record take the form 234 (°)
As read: 80 (°)
